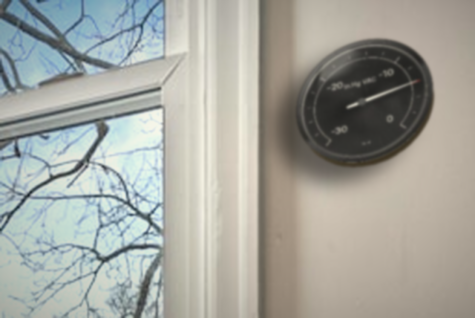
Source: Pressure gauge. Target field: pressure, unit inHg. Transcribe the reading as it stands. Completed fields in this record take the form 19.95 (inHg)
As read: -6 (inHg)
